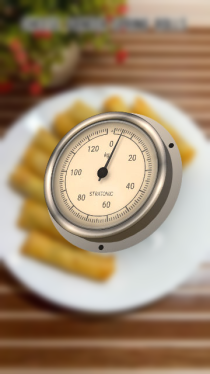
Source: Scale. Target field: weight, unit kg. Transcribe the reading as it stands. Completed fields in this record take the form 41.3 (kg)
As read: 5 (kg)
